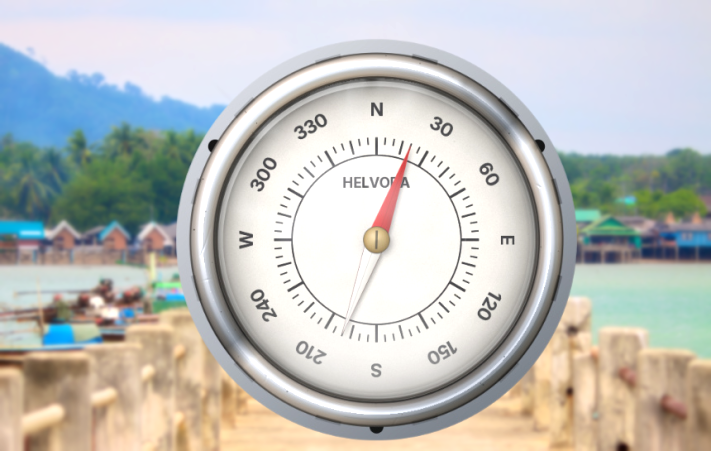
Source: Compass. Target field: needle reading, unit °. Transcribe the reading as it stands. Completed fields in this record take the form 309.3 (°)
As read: 20 (°)
